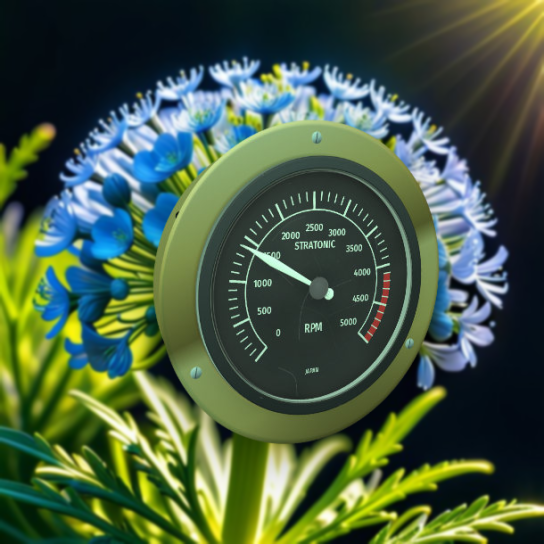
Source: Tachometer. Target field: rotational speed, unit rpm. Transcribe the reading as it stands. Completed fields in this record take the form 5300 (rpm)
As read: 1400 (rpm)
